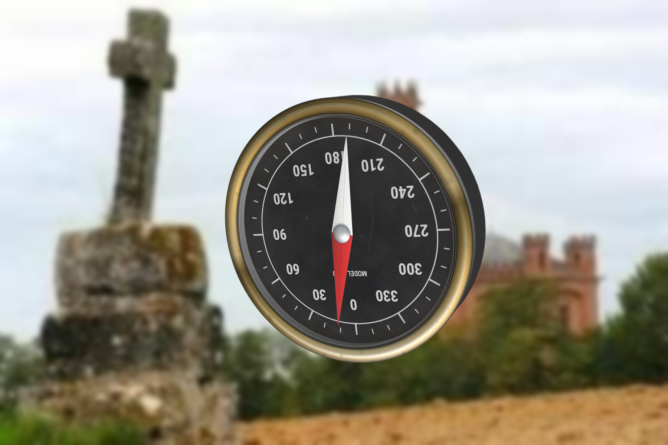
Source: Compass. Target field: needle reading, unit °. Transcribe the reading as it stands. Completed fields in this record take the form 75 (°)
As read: 10 (°)
